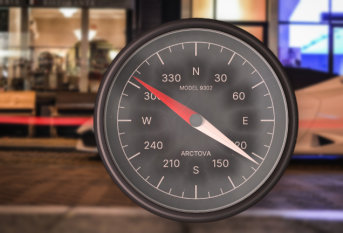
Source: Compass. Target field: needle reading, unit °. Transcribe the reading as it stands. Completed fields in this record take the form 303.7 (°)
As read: 305 (°)
